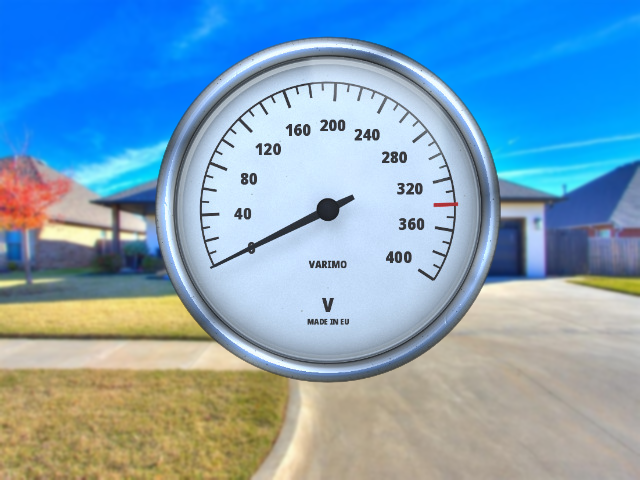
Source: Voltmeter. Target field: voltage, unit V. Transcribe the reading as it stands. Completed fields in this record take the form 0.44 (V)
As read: 0 (V)
